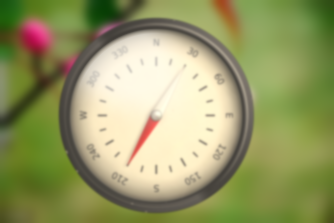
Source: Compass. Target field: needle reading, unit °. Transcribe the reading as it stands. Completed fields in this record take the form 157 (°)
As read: 210 (°)
